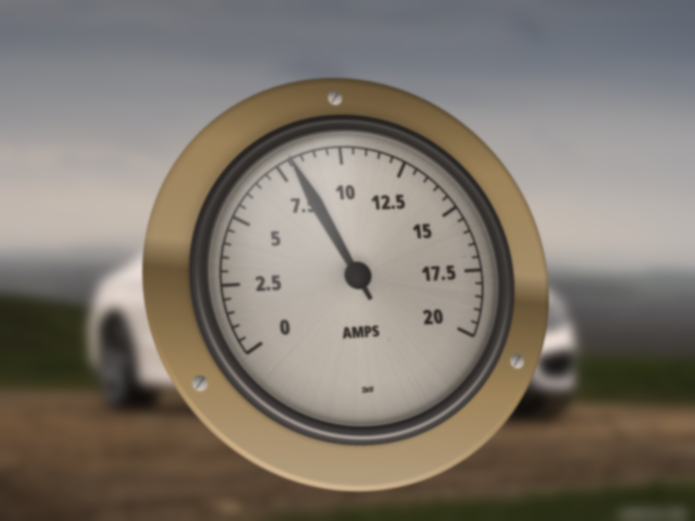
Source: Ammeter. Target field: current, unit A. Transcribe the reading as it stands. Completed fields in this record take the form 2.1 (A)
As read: 8 (A)
